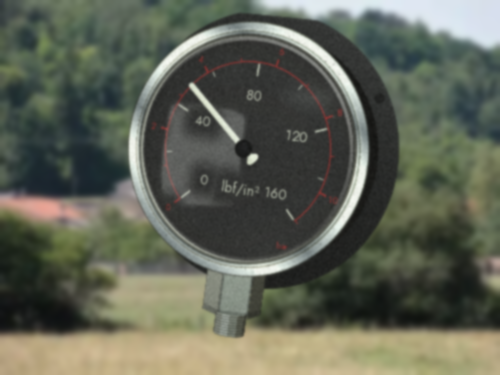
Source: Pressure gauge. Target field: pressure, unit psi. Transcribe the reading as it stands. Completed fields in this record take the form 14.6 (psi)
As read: 50 (psi)
